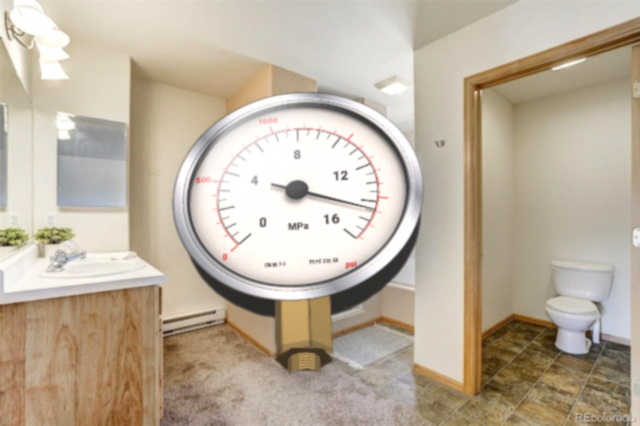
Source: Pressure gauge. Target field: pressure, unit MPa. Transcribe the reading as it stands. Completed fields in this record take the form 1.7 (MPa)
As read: 14.5 (MPa)
